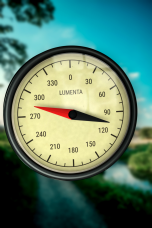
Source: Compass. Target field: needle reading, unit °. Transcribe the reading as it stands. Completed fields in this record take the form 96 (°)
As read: 285 (°)
